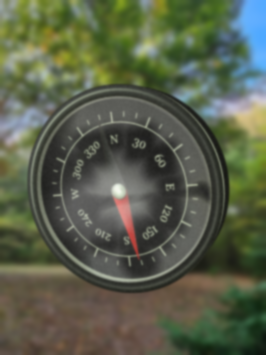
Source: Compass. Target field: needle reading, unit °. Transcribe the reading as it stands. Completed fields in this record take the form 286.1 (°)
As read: 170 (°)
